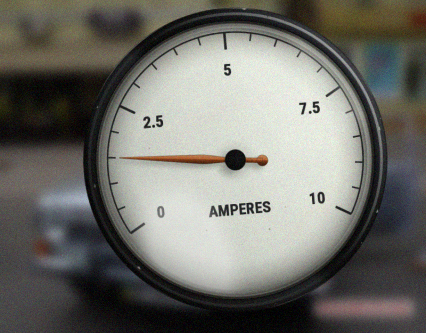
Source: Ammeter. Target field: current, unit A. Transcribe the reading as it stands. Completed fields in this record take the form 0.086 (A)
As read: 1.5 (A)
